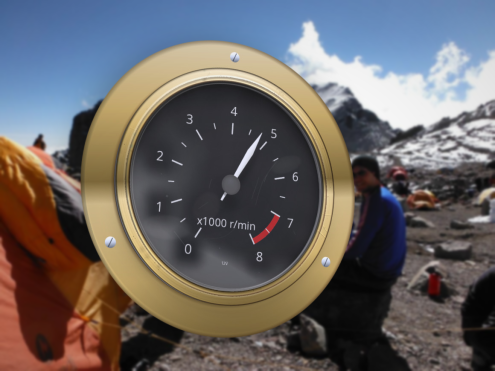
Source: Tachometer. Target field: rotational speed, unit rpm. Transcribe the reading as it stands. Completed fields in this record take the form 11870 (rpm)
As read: 4750 (rpm)
